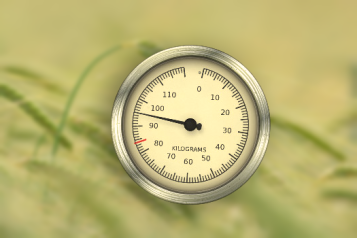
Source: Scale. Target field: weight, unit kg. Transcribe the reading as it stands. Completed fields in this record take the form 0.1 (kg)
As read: 95 (kg)
